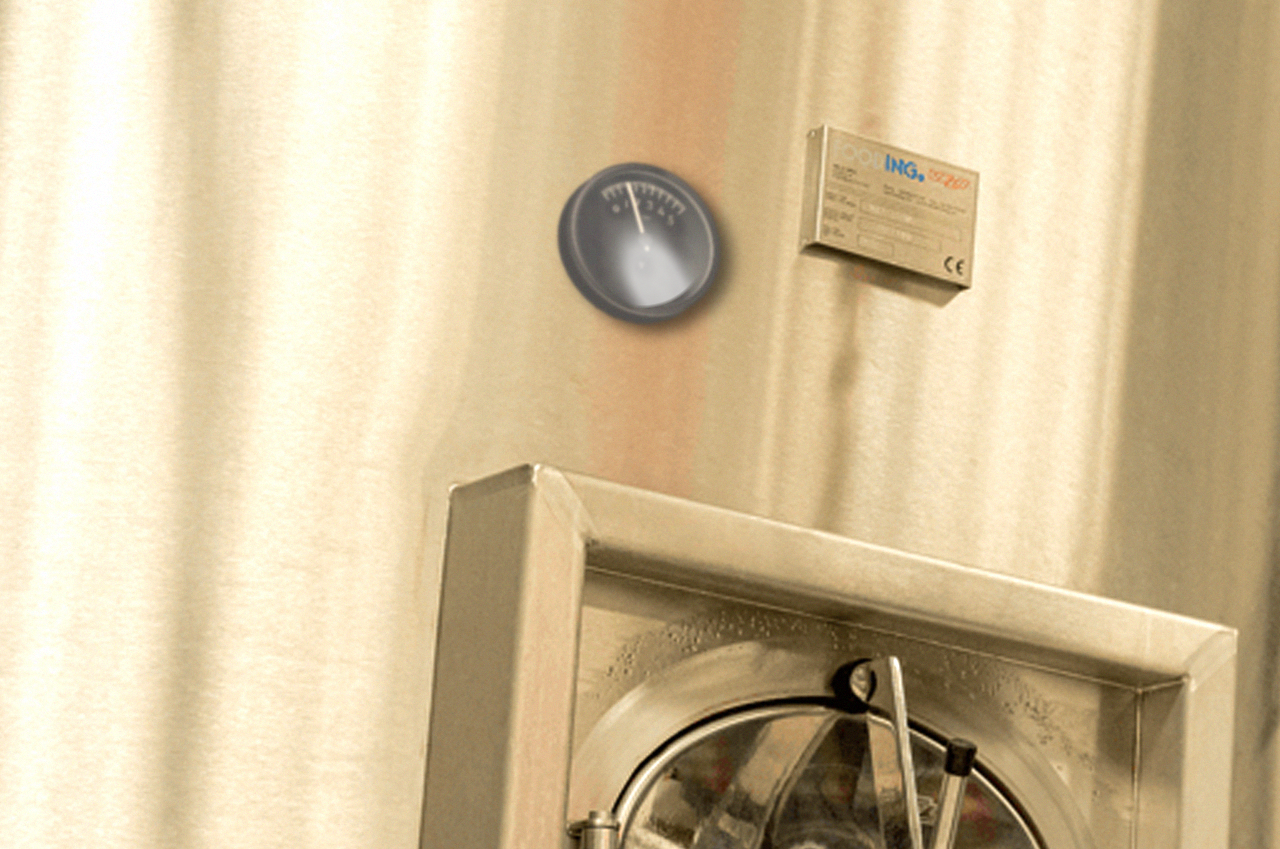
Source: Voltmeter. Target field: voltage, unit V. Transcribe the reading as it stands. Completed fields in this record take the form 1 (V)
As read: 1.5 (V)
